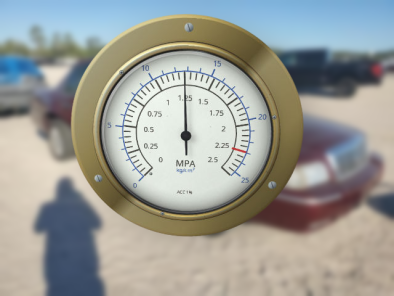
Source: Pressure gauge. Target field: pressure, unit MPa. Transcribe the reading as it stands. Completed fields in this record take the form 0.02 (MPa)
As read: 1.25 (MPa)
